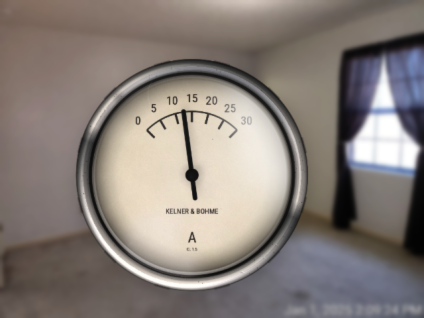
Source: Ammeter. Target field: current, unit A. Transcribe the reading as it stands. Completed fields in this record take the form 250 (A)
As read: 12.5 (A)
